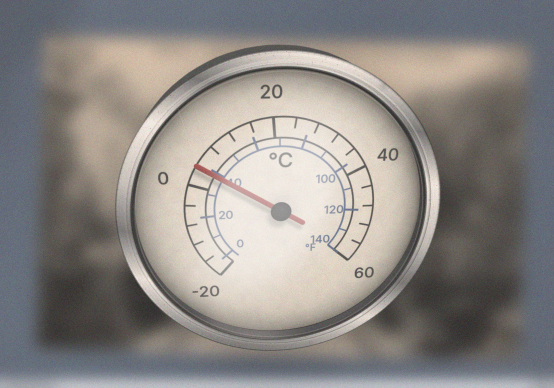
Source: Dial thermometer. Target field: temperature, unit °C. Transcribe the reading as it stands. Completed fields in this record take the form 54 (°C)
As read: 4 (°C)
